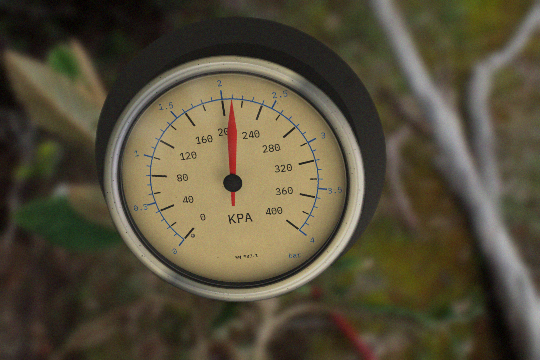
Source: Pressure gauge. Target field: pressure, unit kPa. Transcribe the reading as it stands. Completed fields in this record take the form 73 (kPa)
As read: 210 (kPa)
